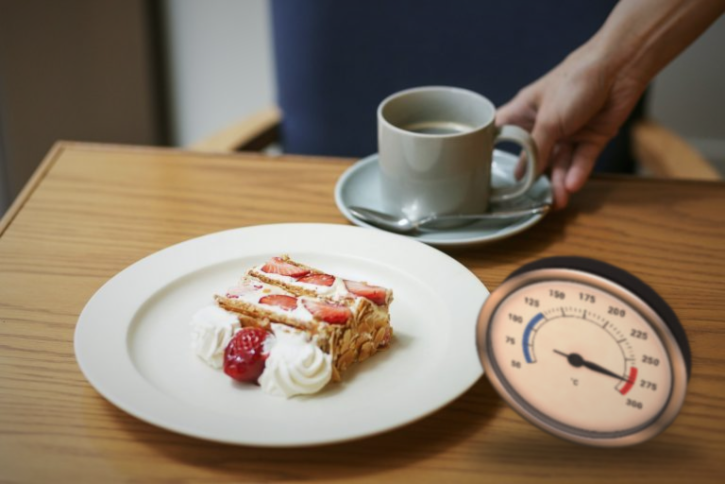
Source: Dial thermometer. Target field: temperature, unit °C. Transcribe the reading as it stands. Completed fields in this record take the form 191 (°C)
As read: 275 (°C)
